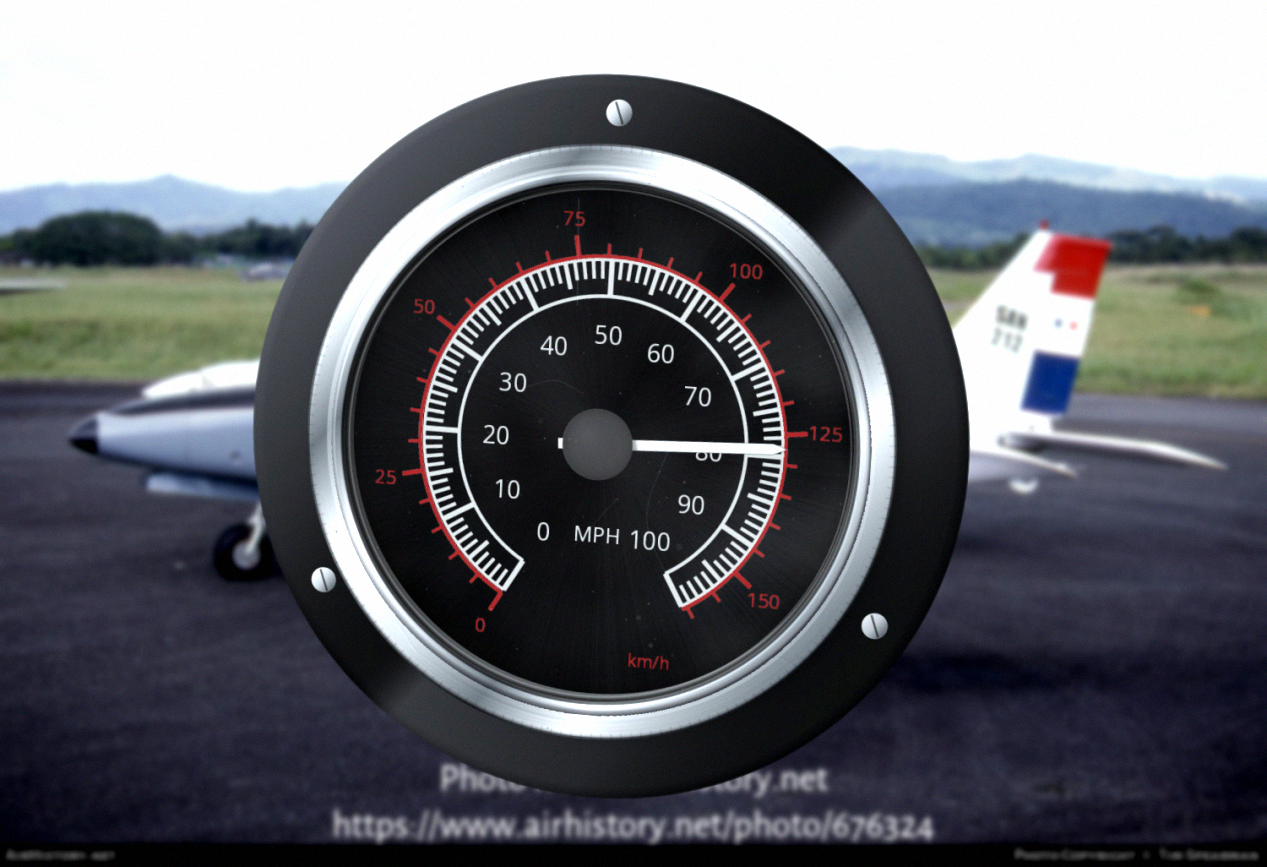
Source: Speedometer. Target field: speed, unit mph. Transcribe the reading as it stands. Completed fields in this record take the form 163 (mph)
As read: 79 (mph)
